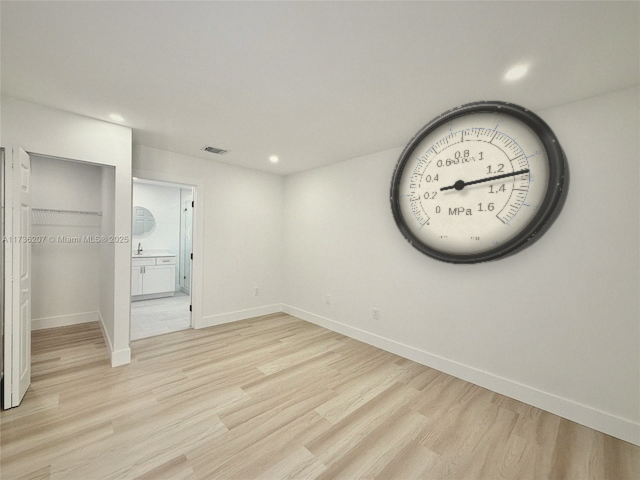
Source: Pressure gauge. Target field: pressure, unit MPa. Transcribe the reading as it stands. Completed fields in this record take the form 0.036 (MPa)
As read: 1.3 (MPa)
